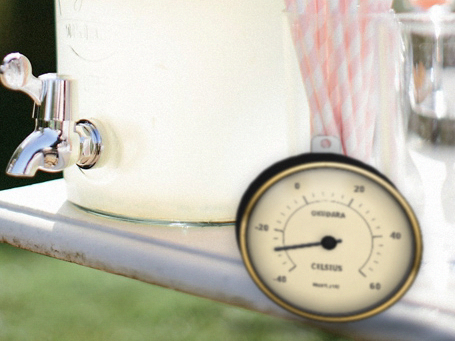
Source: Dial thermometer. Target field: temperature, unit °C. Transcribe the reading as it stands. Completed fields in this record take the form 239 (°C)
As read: -28 (°C)
